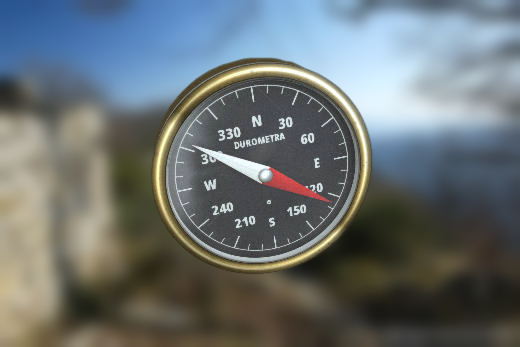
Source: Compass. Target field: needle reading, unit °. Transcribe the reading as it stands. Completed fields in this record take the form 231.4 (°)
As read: 125 (°)
